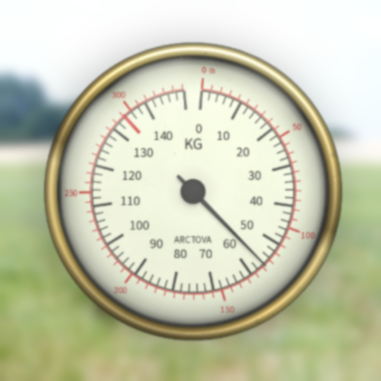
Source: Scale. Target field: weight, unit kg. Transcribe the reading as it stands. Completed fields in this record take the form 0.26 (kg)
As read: 56 (kg)
